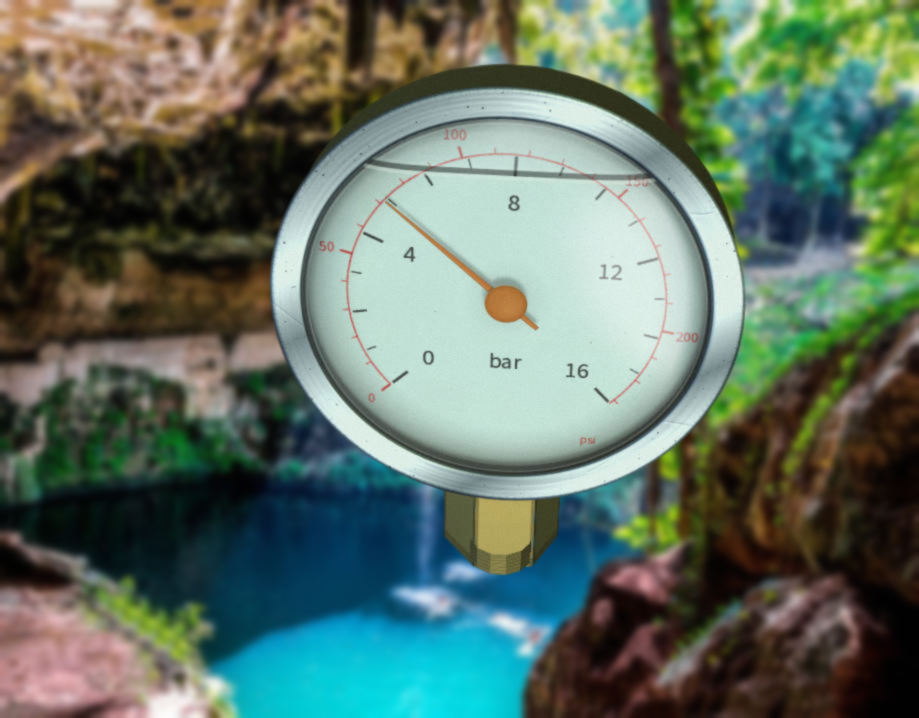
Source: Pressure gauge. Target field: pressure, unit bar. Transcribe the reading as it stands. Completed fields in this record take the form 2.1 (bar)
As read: 5 (bar)
